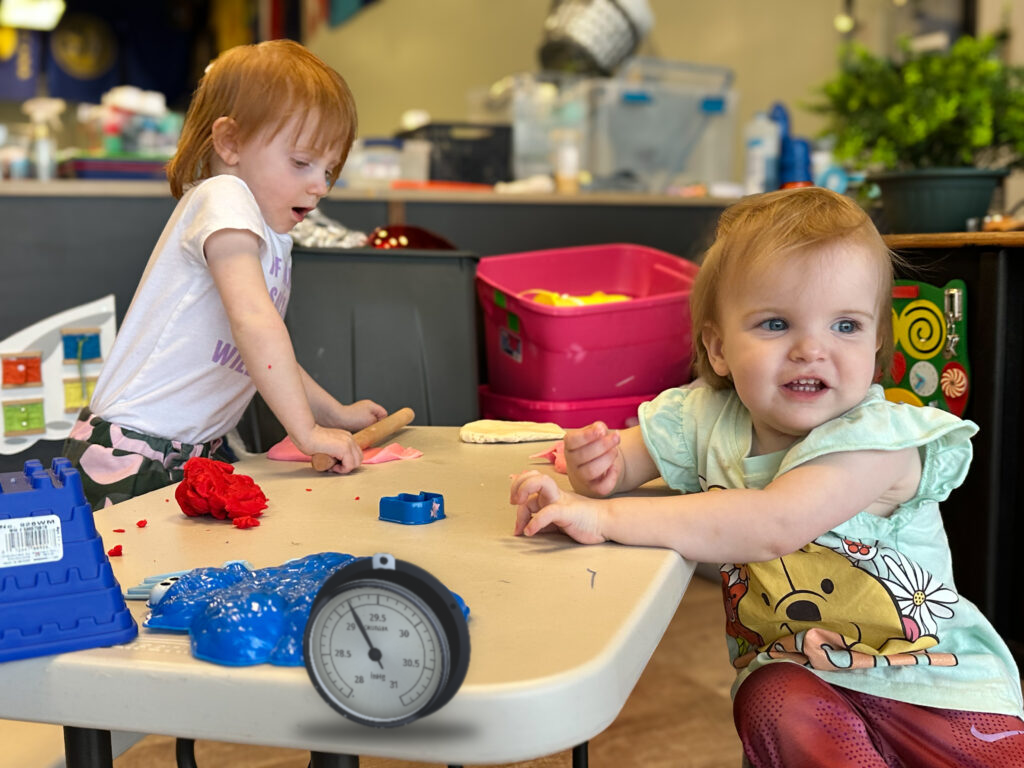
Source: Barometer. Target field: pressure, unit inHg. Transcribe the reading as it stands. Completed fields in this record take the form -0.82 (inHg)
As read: 29.2 (inHg)
